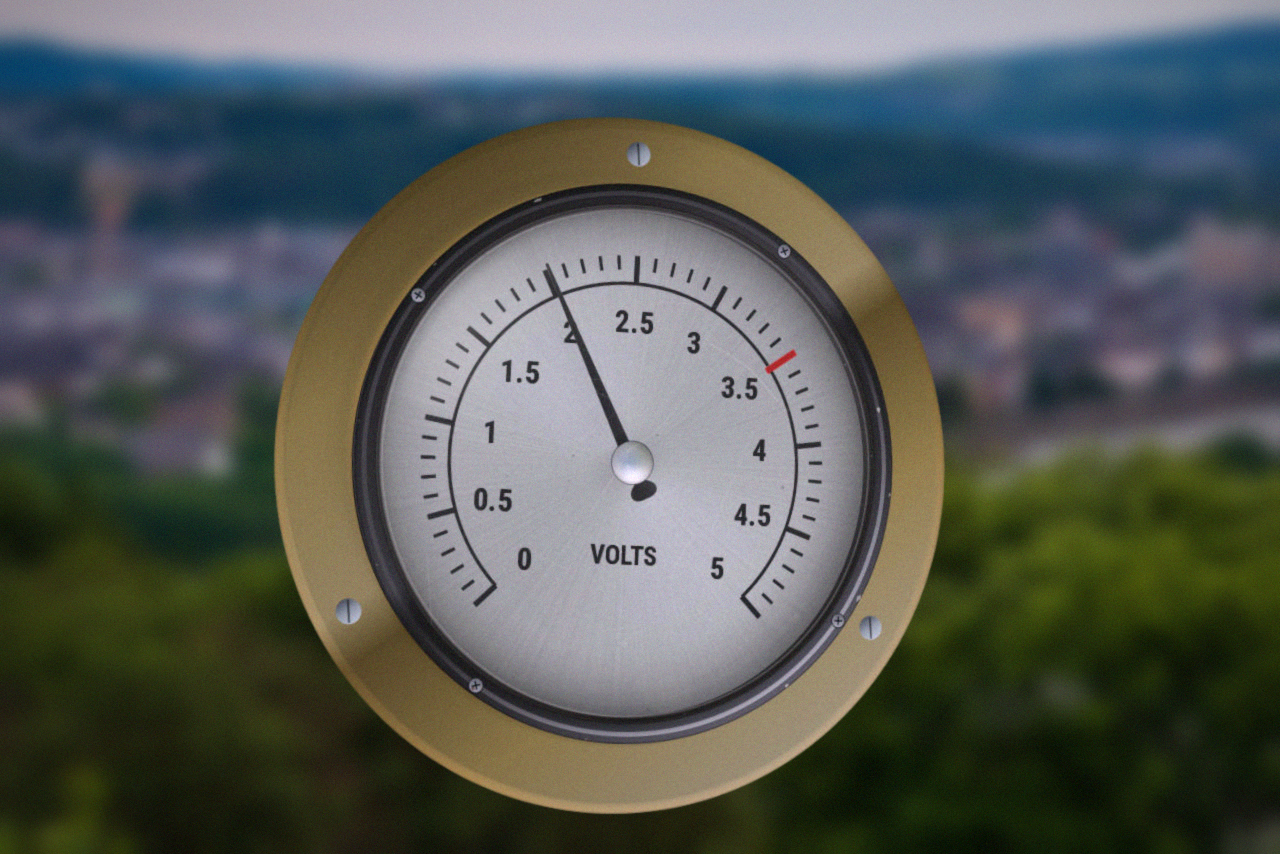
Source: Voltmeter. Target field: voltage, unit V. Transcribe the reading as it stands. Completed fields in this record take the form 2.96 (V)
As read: 2 (V)
